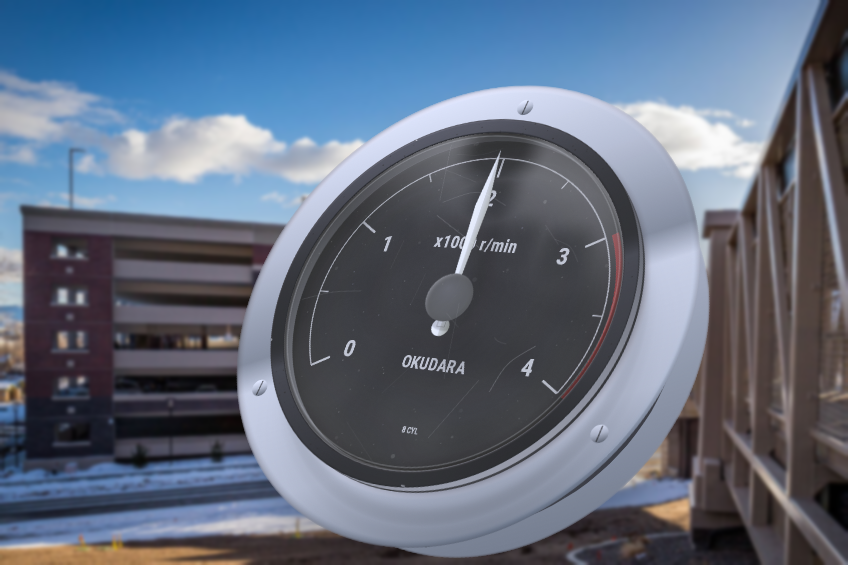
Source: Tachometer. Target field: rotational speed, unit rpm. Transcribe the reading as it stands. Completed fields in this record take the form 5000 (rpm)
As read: 2000 (rpm)
